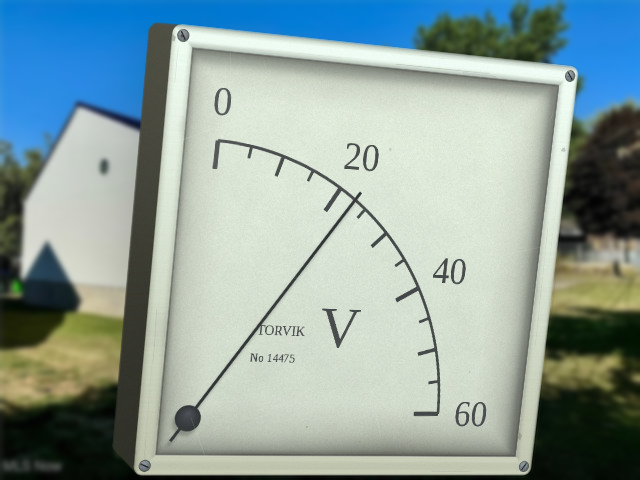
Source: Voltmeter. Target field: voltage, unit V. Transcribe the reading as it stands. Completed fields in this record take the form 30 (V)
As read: 22.5 (V)
